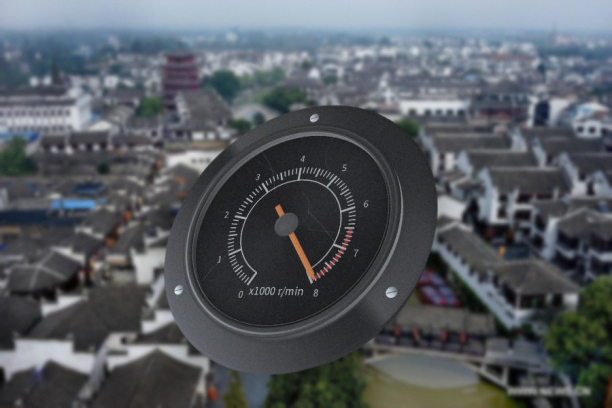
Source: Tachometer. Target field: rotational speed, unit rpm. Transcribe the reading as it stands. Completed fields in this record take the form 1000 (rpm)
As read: 7900 (rpm)
